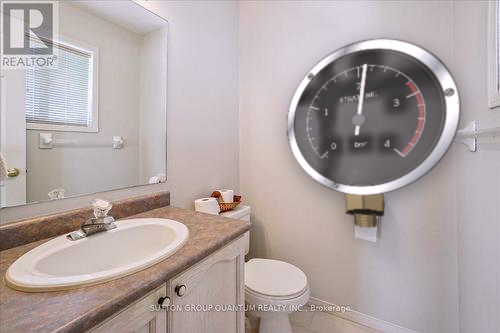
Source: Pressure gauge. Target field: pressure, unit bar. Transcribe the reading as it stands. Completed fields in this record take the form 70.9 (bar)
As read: 2.1 (bar)
